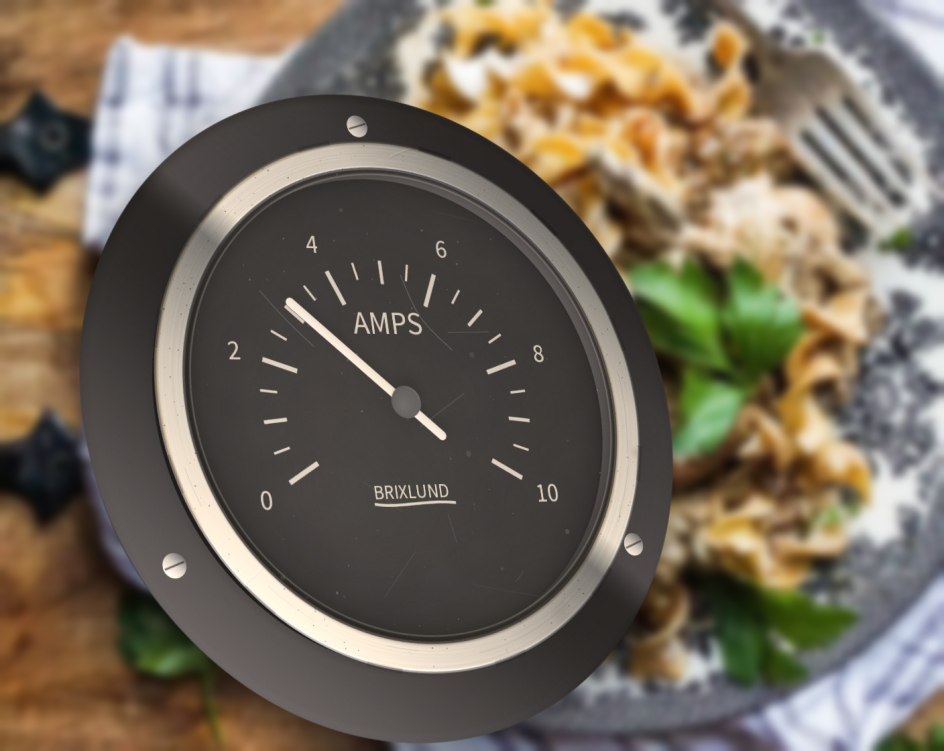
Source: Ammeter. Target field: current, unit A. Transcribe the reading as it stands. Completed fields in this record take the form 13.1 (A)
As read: 3 (A)
